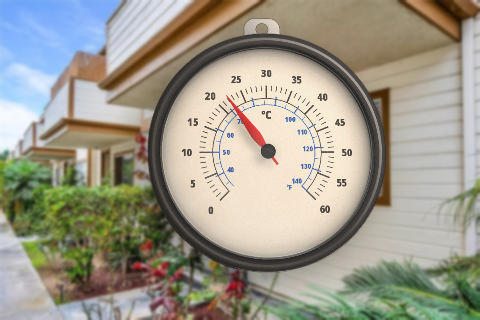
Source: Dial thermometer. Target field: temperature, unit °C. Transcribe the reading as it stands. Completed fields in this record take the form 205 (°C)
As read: 22 (°C)
